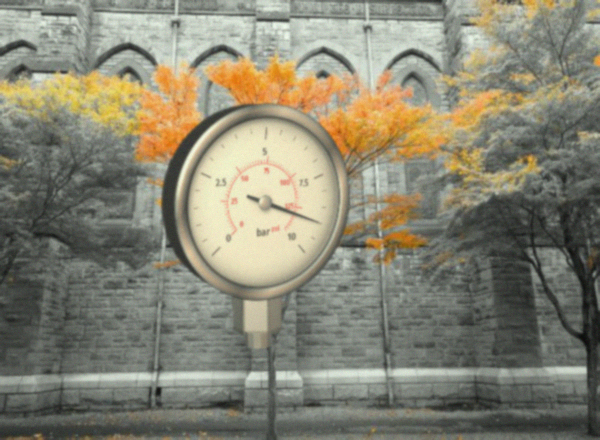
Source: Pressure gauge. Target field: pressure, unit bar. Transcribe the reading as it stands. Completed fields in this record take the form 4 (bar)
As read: 9 (bar)
